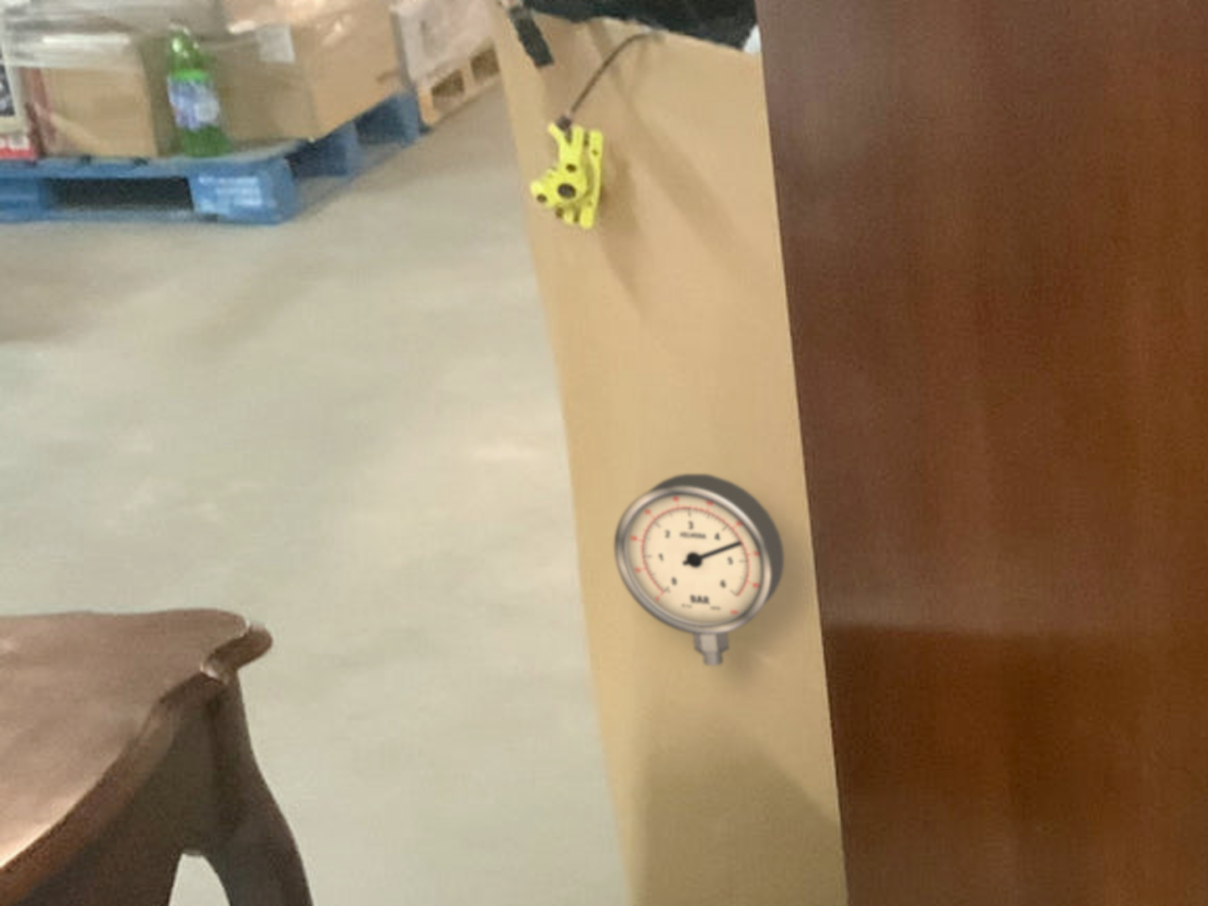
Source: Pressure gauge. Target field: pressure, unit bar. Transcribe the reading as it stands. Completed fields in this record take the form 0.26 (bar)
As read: 4.5 (bar)
